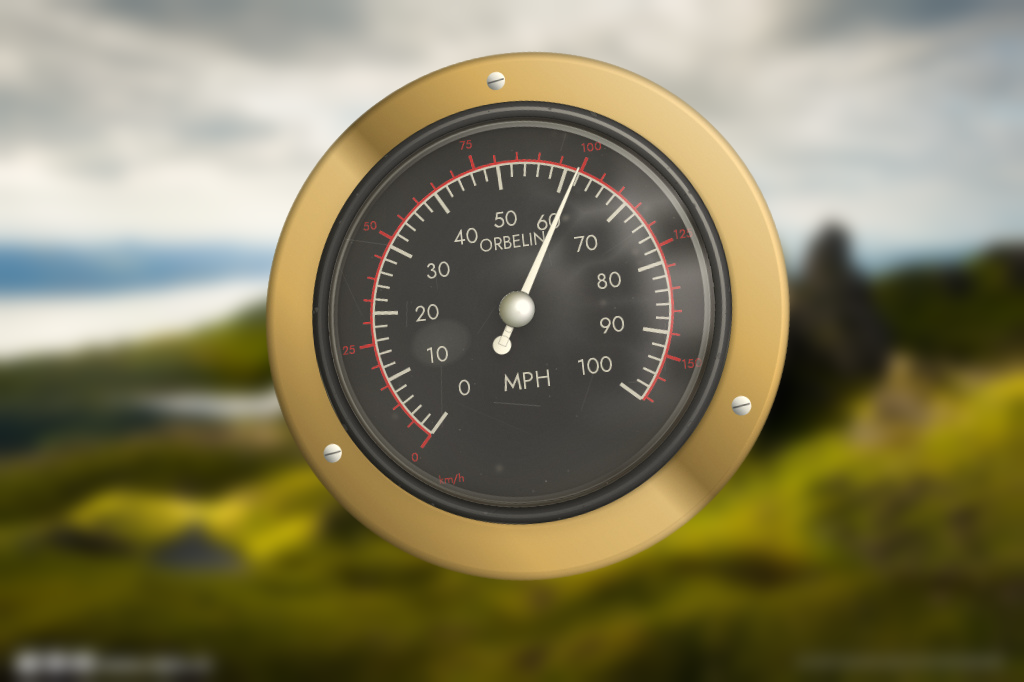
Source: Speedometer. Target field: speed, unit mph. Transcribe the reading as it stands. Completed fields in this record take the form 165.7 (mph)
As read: 62 (mph)
